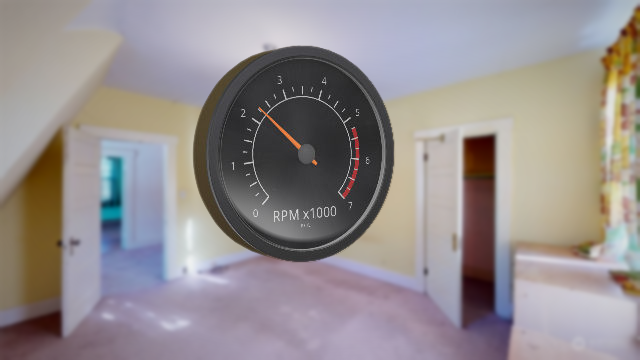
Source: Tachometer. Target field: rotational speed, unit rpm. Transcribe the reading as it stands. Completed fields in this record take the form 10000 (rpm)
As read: 2250 (rpm)
